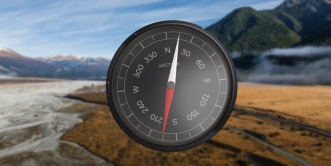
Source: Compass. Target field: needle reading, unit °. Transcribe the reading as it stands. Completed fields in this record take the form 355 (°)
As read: 195 (°)
